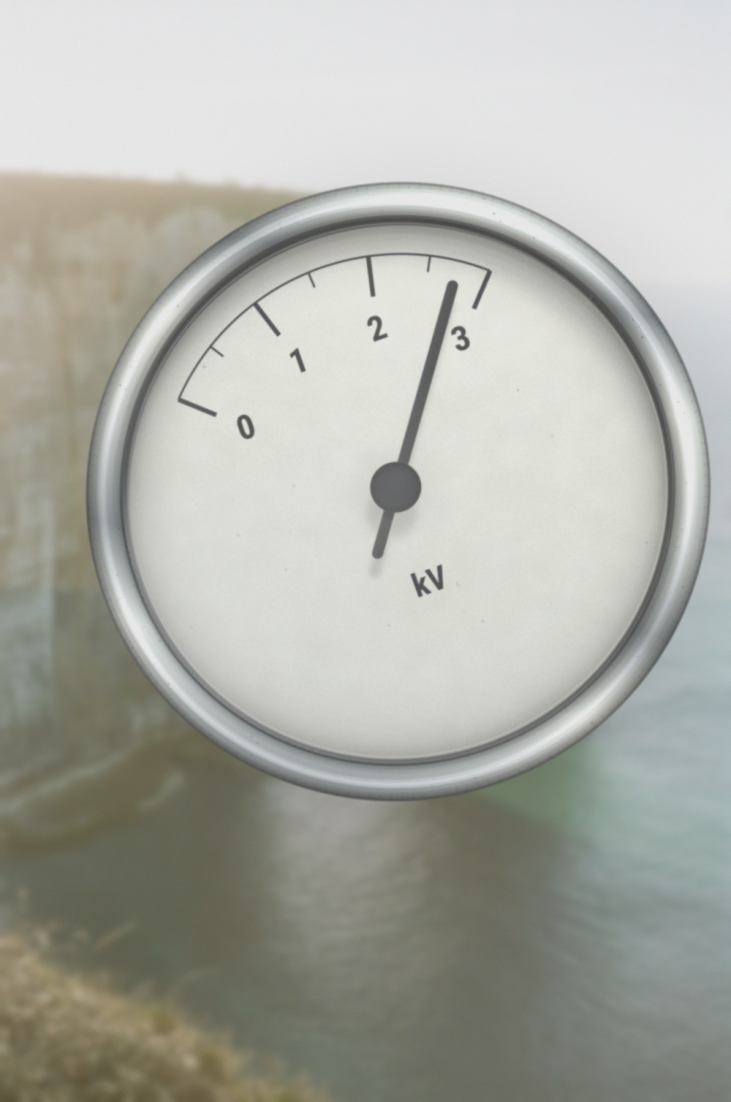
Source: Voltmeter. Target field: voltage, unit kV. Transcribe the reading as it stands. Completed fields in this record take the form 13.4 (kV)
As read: 2.75 (kV)
